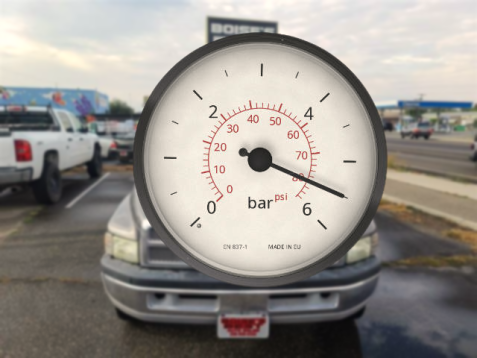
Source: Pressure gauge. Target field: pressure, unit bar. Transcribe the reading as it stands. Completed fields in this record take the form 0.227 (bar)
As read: 5.5 (bar)
